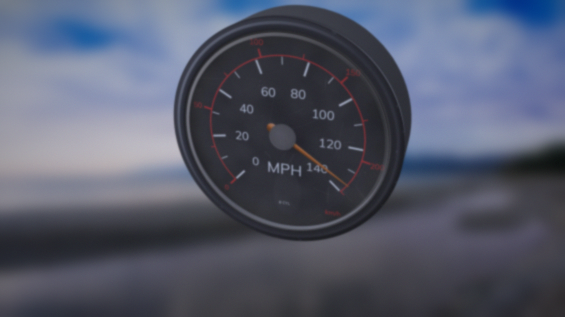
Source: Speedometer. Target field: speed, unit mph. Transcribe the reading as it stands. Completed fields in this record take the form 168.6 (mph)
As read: 135 (mph)
